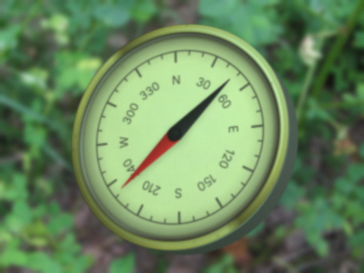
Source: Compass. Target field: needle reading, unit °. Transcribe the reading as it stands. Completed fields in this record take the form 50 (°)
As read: 230 (°)
